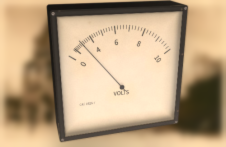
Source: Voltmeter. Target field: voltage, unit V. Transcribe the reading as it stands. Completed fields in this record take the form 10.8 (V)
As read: 3 (V)
